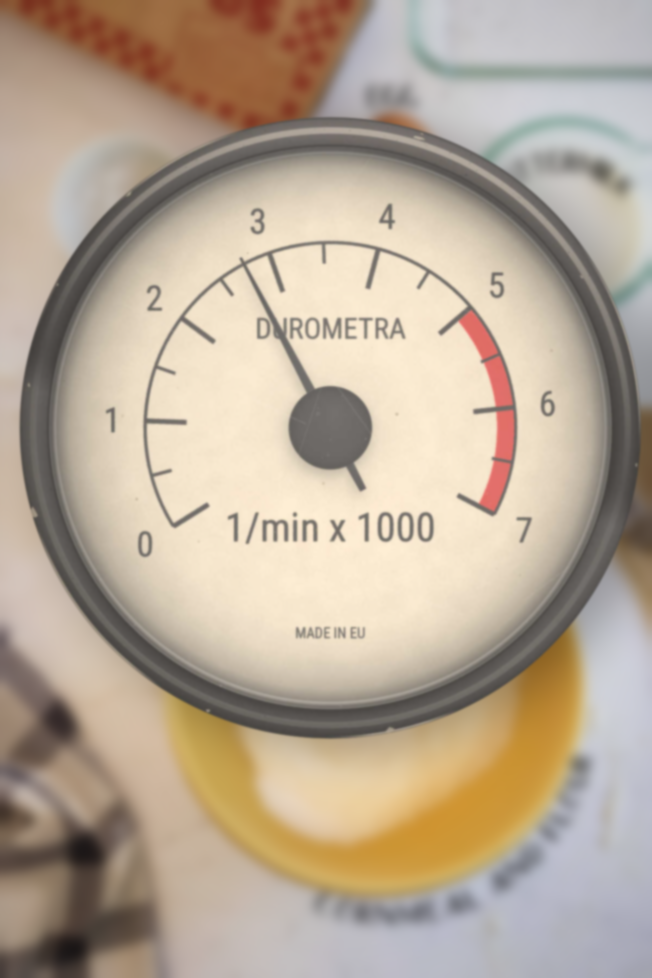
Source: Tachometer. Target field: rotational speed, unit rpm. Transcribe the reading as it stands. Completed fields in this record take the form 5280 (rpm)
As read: 2750 (rpm)
